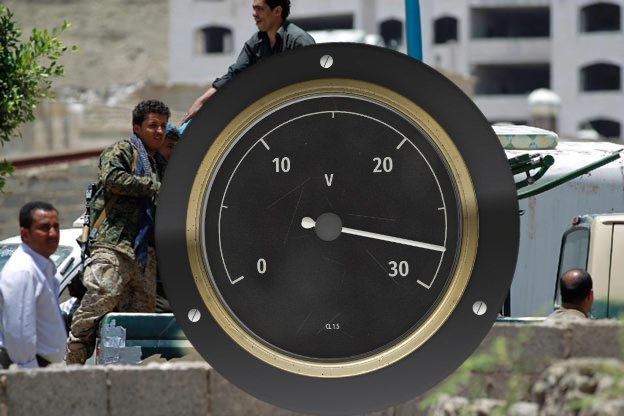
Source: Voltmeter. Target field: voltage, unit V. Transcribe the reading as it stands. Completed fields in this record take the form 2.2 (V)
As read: 27.5 (V)
